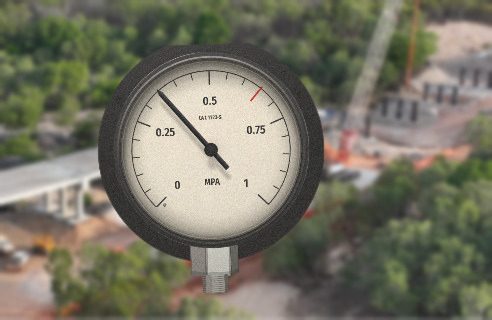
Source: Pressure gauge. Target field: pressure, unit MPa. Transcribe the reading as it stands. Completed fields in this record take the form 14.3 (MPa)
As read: 0.35 (MPa)
